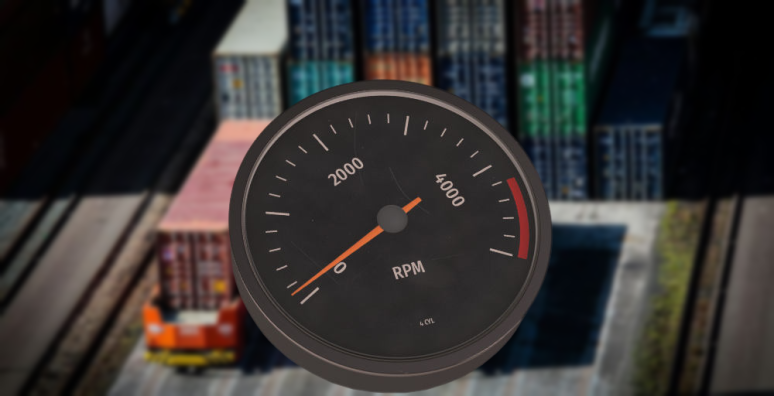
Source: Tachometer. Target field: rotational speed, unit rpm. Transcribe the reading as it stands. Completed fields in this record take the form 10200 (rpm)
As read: 100 (rpm)
